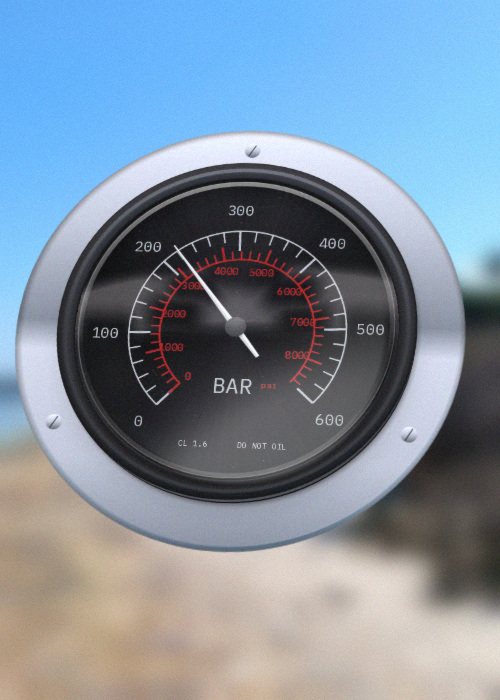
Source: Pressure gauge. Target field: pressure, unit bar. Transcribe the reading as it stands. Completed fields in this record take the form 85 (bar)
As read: 220 (bar)
